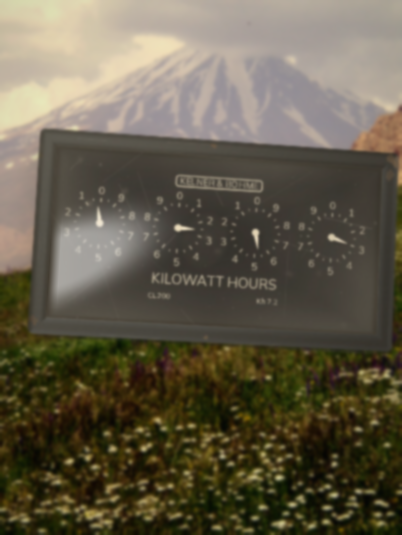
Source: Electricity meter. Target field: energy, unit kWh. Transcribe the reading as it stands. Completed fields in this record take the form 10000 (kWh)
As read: 253 (kWh)
